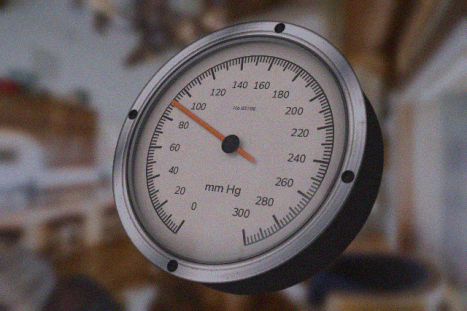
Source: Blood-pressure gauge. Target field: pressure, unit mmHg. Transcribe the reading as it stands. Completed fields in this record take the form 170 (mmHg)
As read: 90 (mmHg)
